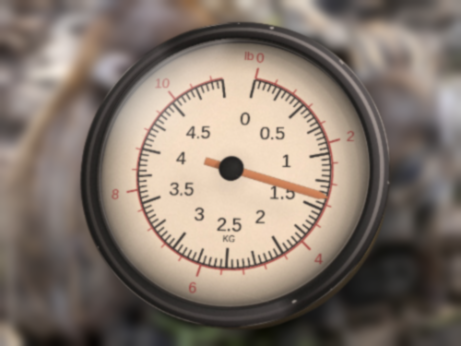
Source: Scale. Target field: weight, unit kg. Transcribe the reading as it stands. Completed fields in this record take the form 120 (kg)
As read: 1.4 (kg)
